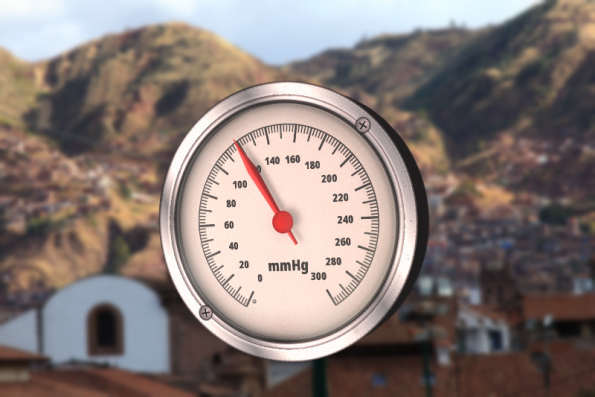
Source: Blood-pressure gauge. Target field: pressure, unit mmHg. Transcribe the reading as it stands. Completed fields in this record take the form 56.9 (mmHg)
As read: 120 (mmHg)
